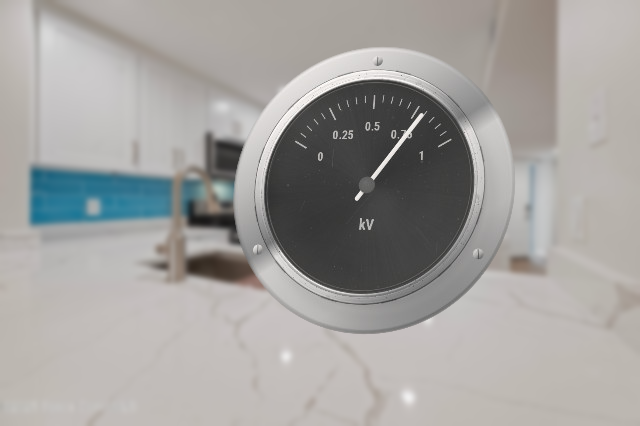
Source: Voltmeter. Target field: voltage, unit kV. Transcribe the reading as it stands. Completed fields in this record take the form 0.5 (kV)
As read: 0.8 (kV)
